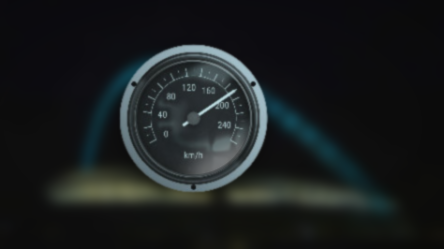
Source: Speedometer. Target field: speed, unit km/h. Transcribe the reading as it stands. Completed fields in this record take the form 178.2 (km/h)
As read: 190 (km/h)
